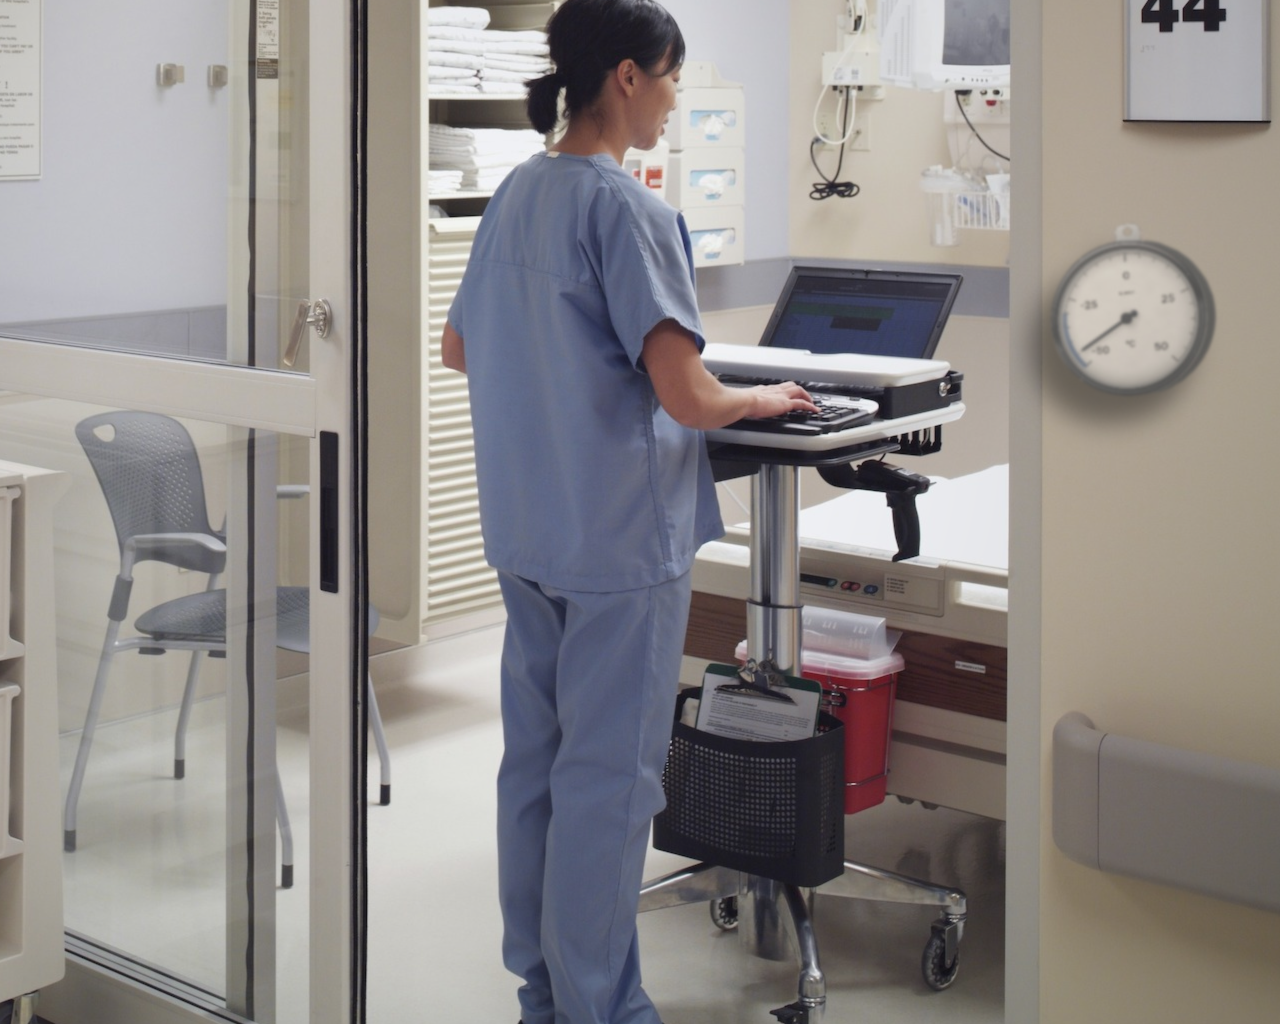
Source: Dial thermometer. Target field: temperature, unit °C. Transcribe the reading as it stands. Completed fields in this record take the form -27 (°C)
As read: -45 (°C)
